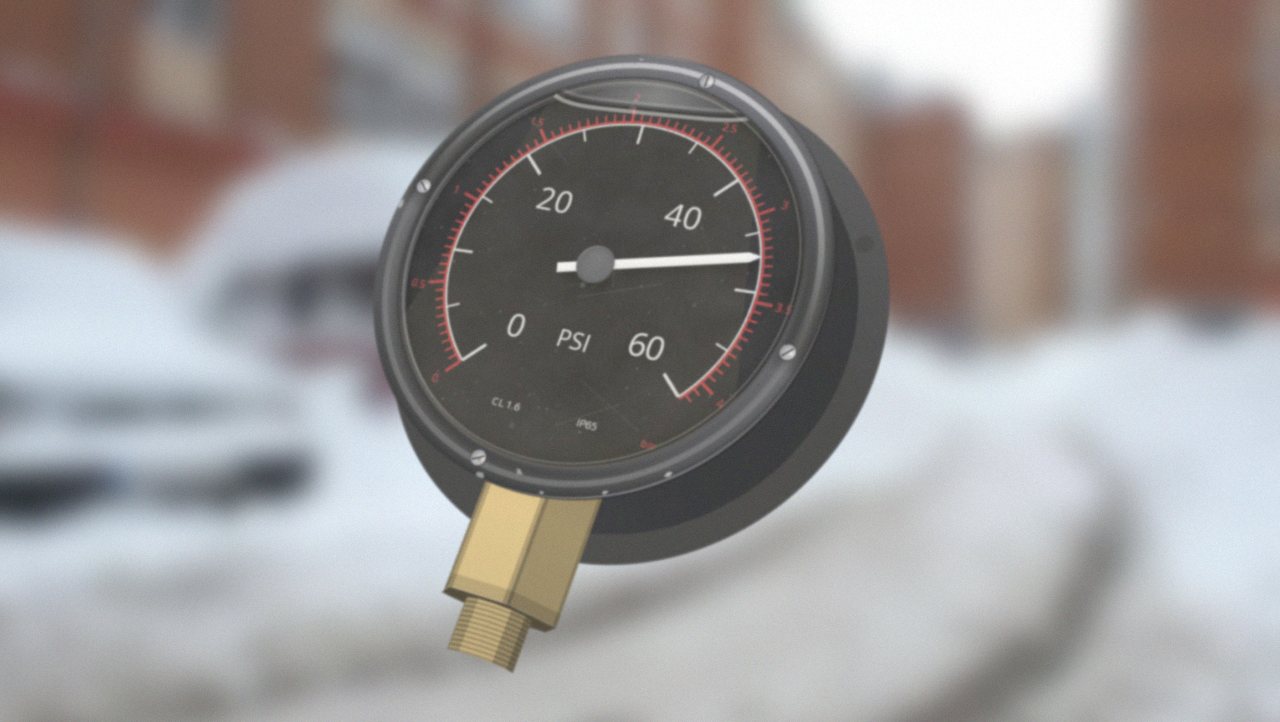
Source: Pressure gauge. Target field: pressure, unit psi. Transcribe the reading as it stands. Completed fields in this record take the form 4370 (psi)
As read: 47.5 (psi)
